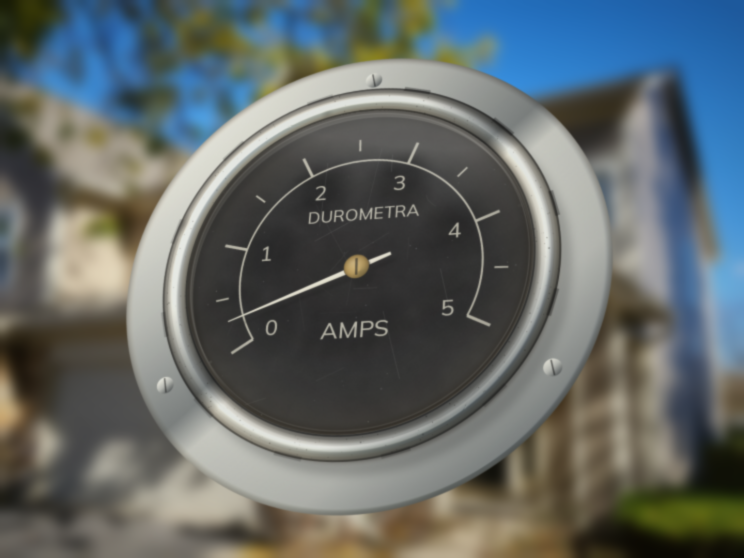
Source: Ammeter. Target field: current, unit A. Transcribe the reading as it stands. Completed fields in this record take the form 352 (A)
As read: 0.25 (A)
